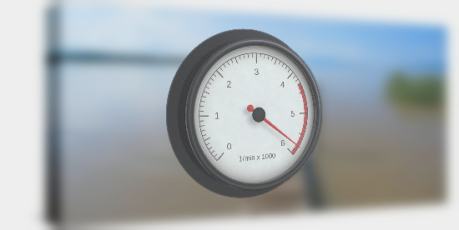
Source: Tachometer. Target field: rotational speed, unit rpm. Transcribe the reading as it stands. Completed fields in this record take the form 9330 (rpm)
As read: 5800 (rpm)
